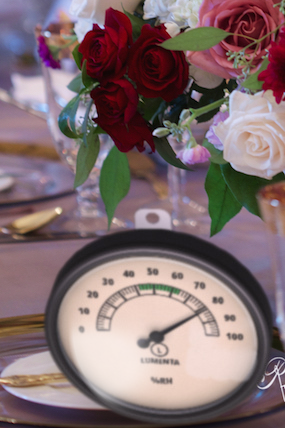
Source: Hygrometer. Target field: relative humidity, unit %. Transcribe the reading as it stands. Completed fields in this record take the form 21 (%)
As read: 80 (%)
